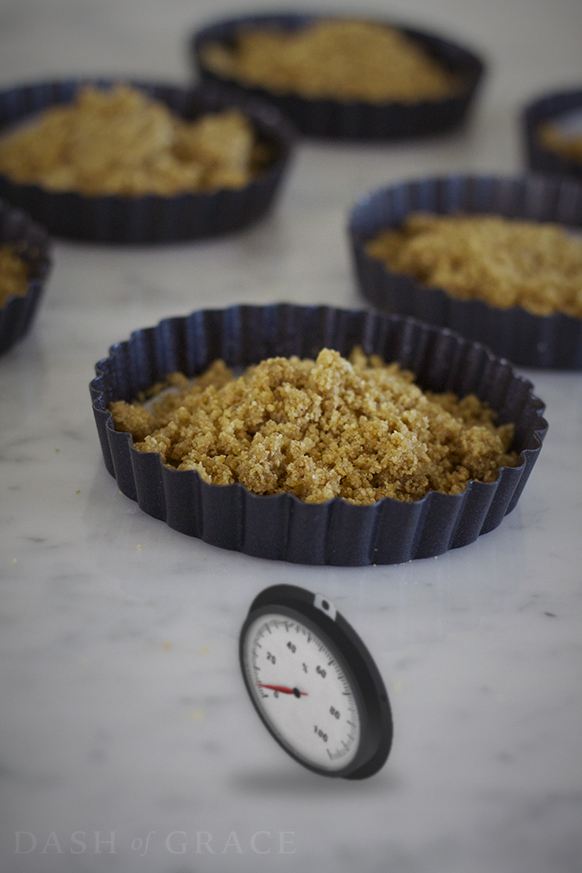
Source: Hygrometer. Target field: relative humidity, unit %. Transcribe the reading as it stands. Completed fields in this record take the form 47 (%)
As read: 5 (%)
